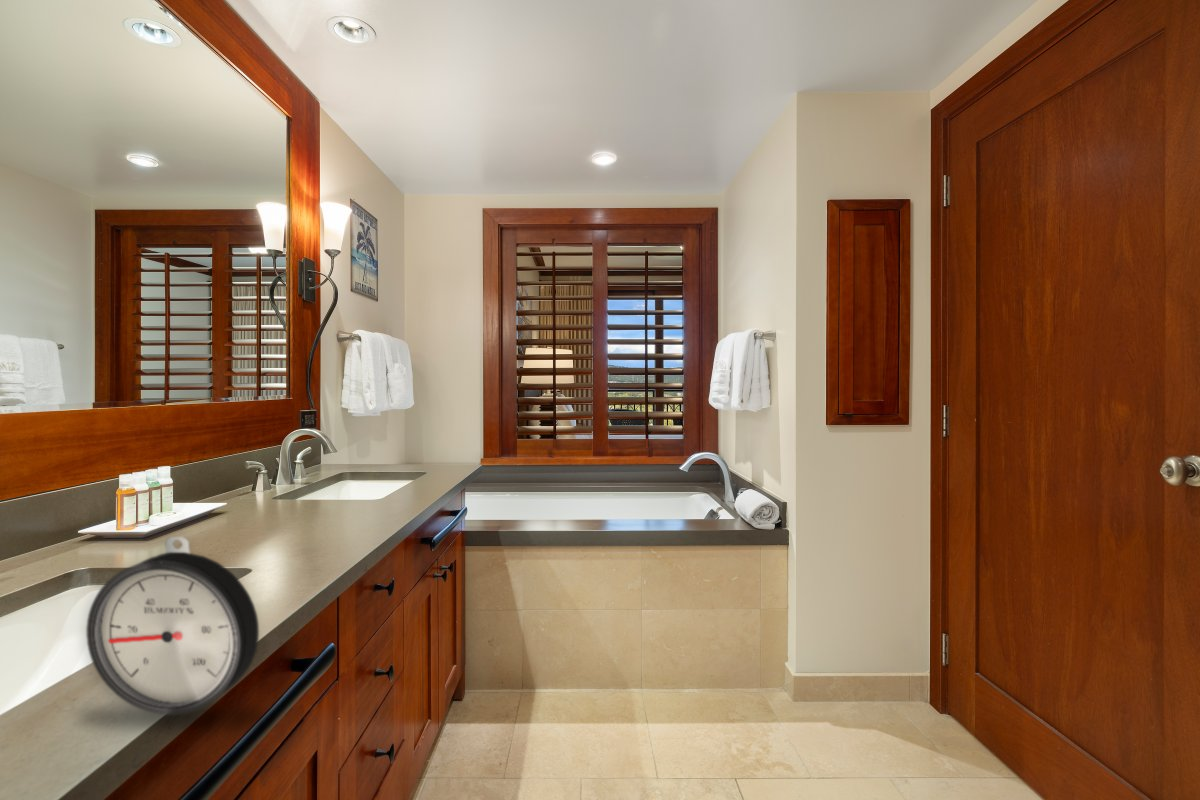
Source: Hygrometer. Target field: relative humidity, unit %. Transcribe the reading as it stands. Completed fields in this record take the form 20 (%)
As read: 15 (%)
